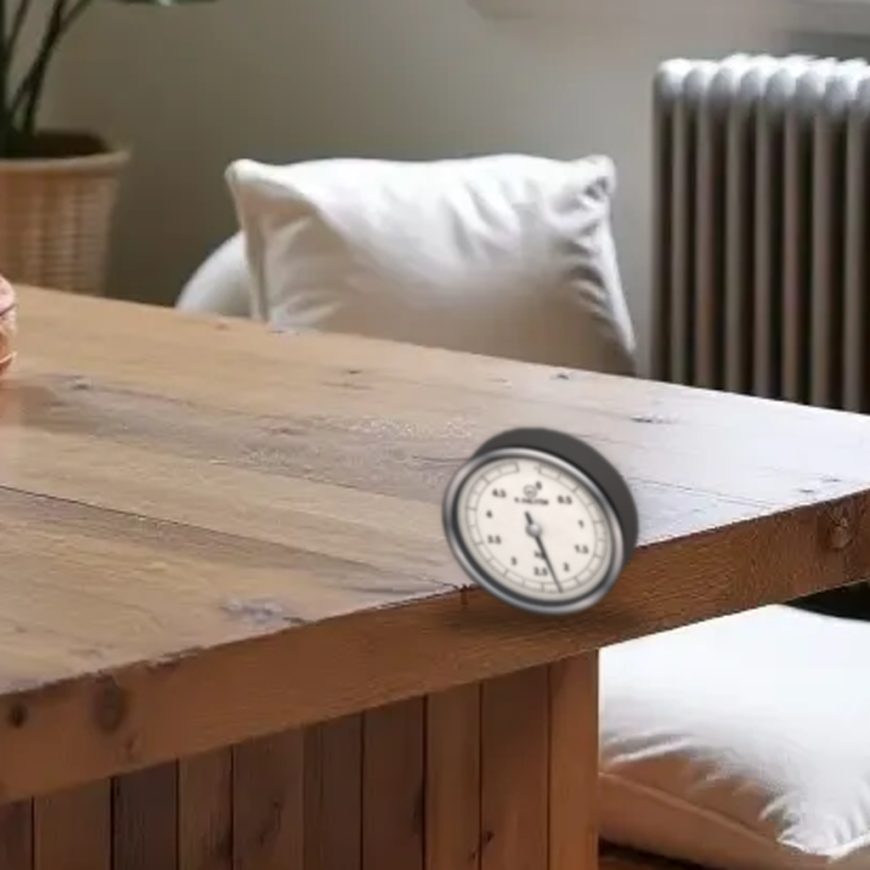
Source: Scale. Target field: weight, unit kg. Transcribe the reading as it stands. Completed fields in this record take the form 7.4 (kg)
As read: 2.25 (kg)
